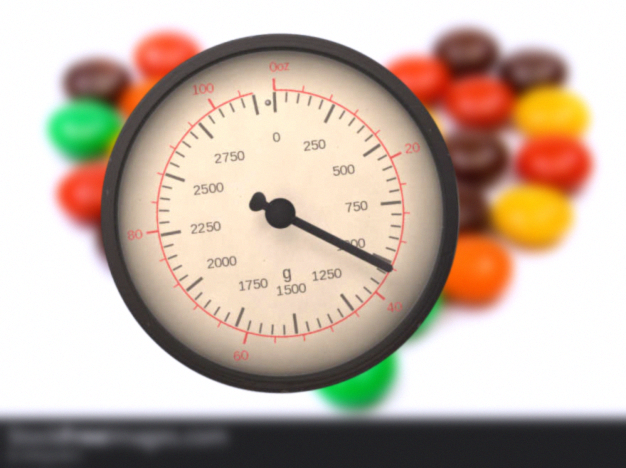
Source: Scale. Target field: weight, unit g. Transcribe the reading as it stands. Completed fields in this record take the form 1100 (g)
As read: 1025 (g)
